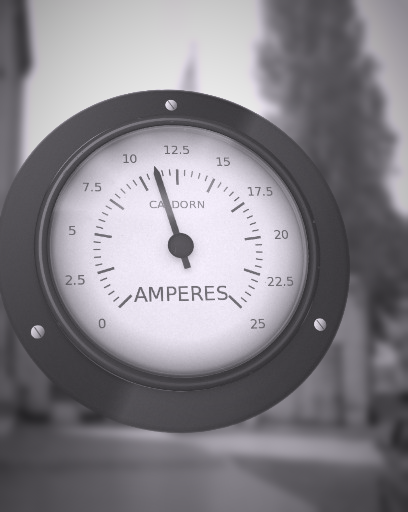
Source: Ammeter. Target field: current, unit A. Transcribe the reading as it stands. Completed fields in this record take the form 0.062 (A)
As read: 11 (A)
